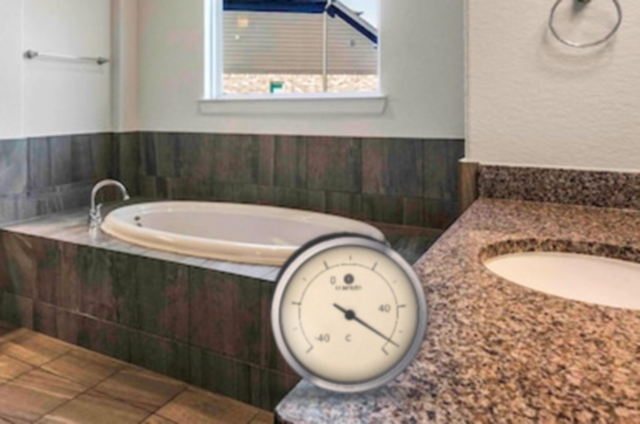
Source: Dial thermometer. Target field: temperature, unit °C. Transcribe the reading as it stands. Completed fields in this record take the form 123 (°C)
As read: 55 (°C)
